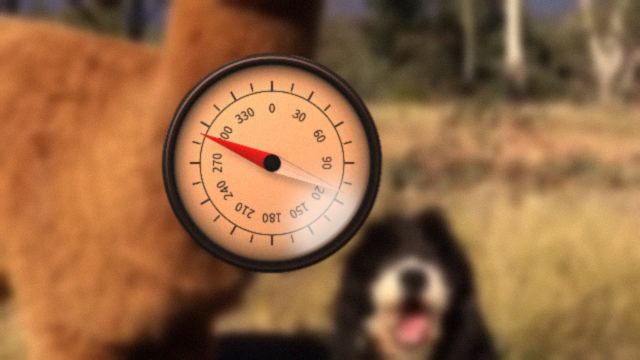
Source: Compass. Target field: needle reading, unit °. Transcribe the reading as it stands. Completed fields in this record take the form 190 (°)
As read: 292.5 (°)
